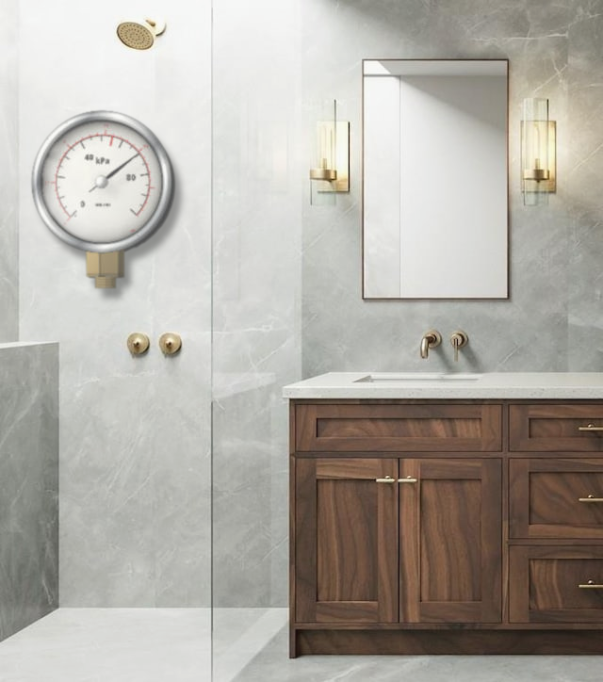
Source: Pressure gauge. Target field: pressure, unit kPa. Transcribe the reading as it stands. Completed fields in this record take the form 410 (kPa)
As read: 70 (kPa)
